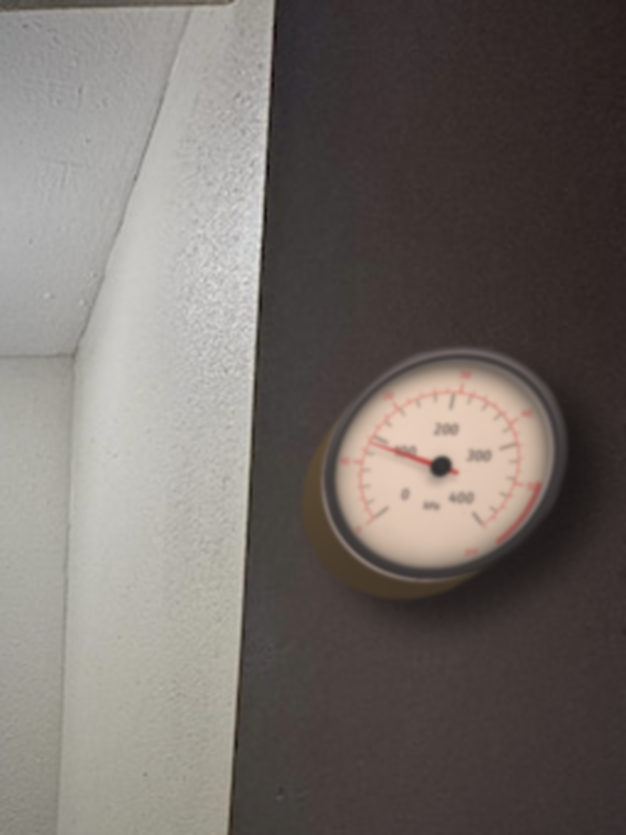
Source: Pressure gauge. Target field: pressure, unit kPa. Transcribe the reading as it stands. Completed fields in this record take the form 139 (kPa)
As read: 90 (kPa)
